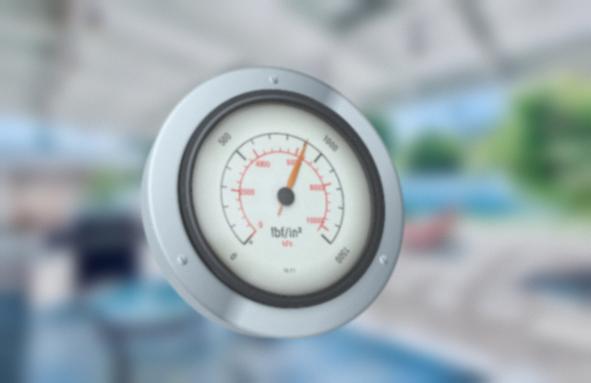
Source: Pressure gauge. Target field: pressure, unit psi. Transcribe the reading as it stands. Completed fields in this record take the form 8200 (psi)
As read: 900 (psi)
